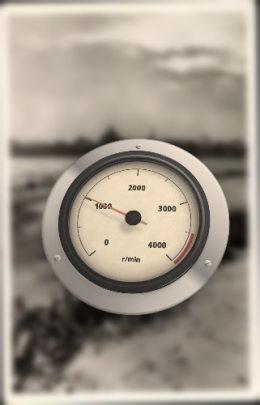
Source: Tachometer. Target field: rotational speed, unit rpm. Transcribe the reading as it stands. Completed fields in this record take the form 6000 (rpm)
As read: 1000 (rpm)
